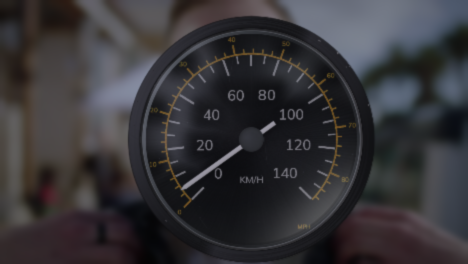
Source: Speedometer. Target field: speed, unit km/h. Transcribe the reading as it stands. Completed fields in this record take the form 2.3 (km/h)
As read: 5 (km/h)
